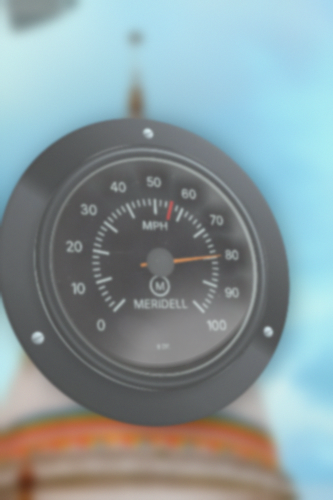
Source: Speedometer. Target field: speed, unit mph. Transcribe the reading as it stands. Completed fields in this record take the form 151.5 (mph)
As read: 80 (mph)
